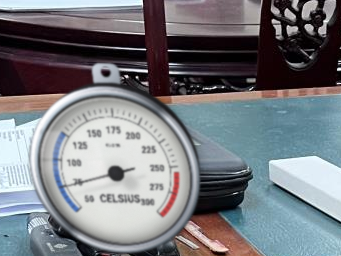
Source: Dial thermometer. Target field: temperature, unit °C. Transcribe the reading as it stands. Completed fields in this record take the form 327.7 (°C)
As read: 75 (°C)
